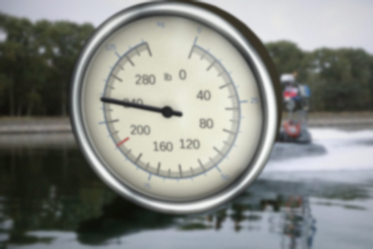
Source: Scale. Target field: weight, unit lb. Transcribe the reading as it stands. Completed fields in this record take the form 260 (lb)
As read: 240 (lb)
